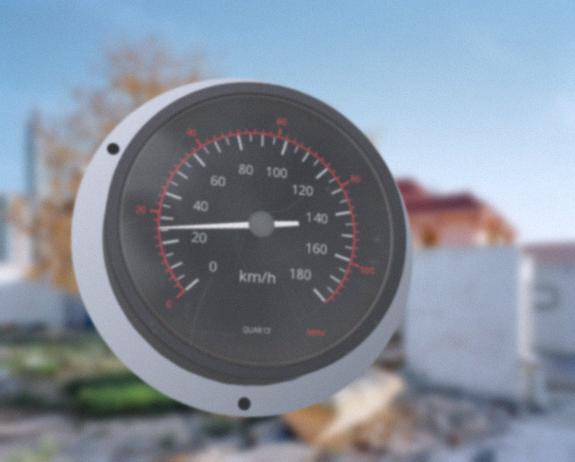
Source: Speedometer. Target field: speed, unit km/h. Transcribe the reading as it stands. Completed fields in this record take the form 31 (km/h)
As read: 25 (km/h)
